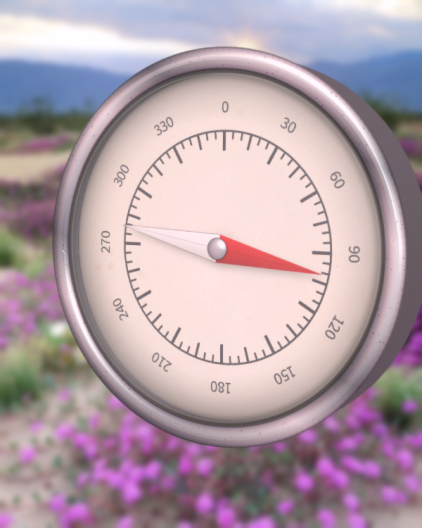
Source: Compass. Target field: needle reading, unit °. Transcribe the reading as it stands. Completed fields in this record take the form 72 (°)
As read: 100 (°)
